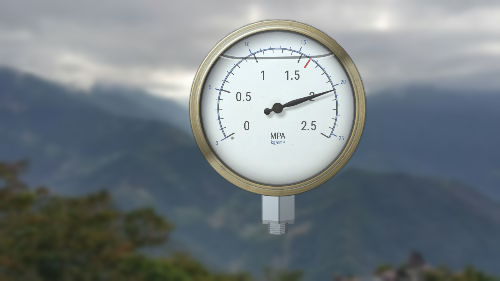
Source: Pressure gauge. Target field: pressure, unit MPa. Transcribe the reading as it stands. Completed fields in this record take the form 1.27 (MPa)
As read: 2 (MPa)
